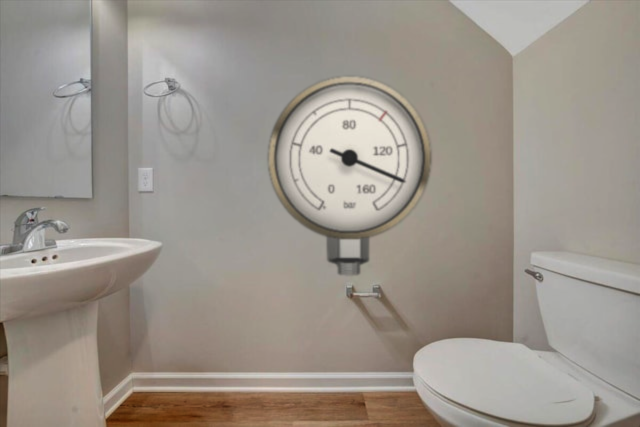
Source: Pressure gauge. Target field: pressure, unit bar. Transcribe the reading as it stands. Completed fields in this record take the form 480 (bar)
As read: 140 (bar)
